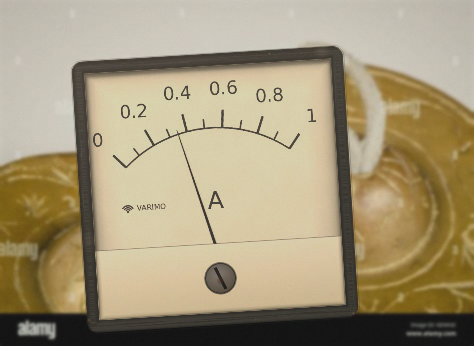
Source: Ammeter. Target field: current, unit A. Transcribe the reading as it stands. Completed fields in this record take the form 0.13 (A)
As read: 0.35 (A)
